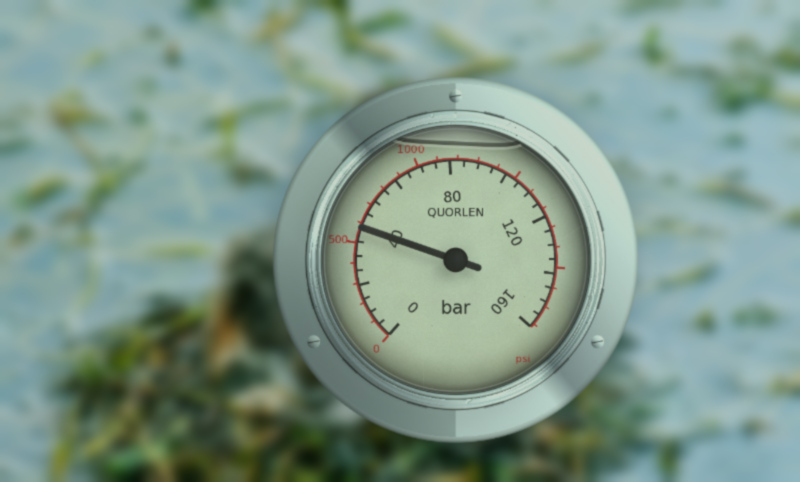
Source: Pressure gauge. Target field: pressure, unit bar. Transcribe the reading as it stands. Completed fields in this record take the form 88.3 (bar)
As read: 40 (bar)
